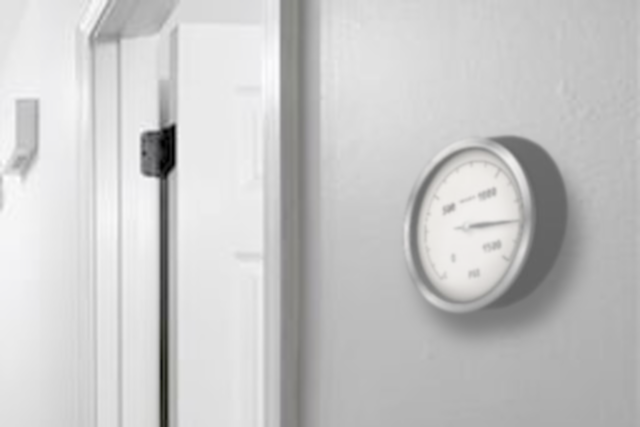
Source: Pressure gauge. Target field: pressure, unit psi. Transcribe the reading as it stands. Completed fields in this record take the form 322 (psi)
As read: 1300 (psi)
